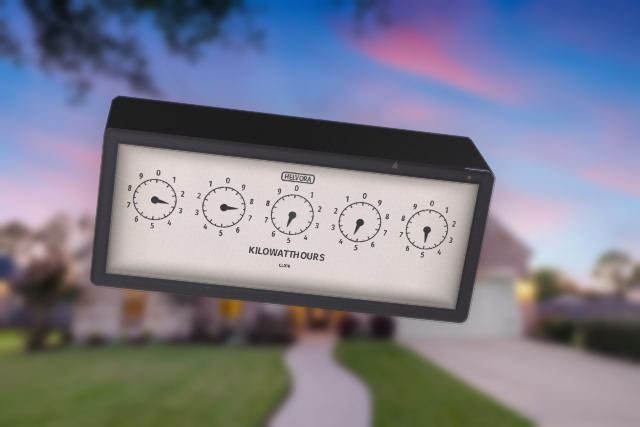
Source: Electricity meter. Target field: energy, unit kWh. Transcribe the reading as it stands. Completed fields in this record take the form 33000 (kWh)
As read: 27545 (kWh)
